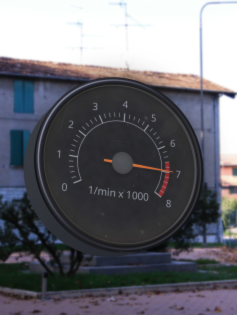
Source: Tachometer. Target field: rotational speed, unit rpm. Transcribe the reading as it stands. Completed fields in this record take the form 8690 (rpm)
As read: 7000 (rpm)
